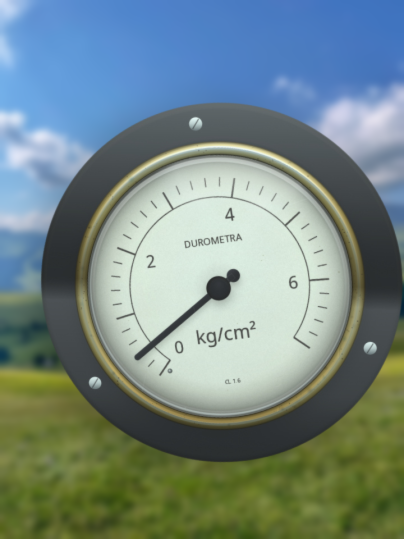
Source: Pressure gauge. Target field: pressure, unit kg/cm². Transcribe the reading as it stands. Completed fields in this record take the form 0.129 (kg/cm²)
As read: 0.4 (kg/cm²)
